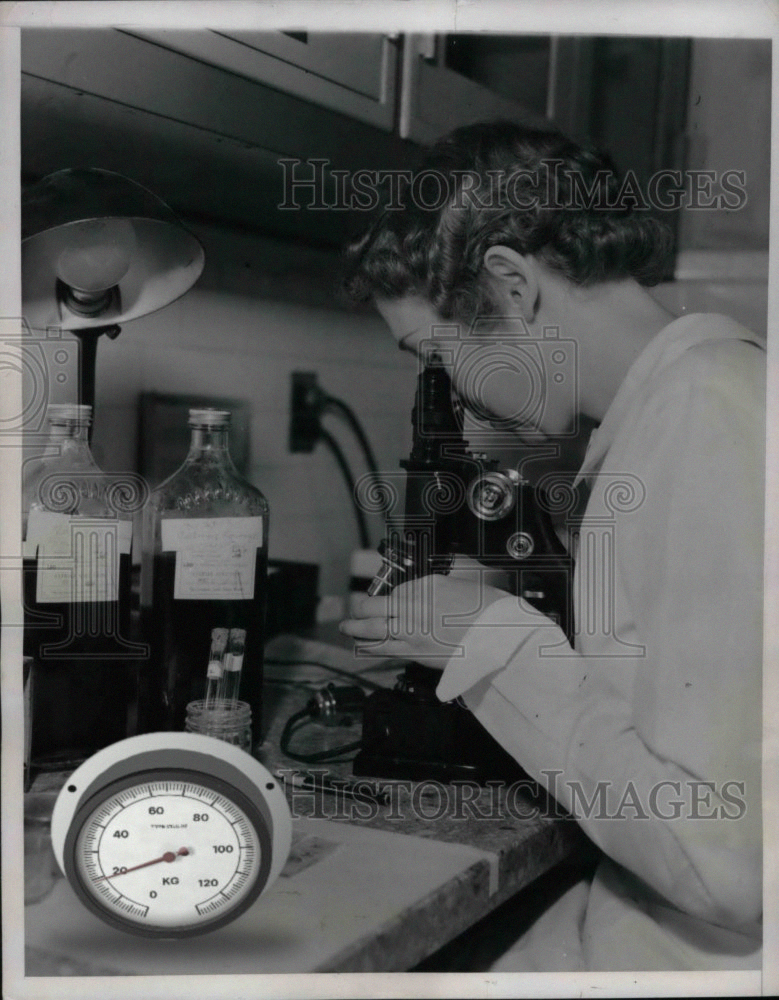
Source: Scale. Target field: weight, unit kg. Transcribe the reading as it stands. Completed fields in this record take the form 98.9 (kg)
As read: 20 (kg)
